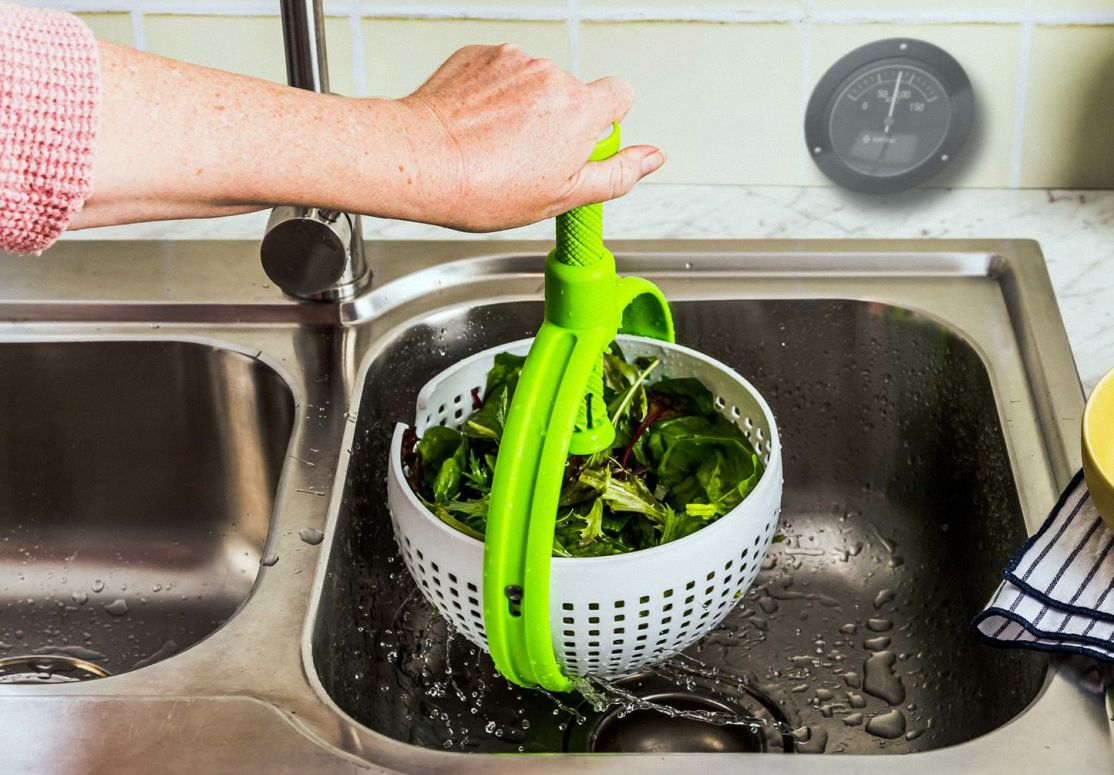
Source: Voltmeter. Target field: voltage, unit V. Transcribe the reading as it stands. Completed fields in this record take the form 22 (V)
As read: 80 (V)
